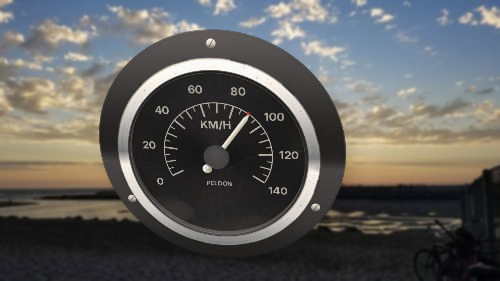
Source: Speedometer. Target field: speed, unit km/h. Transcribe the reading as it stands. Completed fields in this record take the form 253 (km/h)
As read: 90 (km/h)
